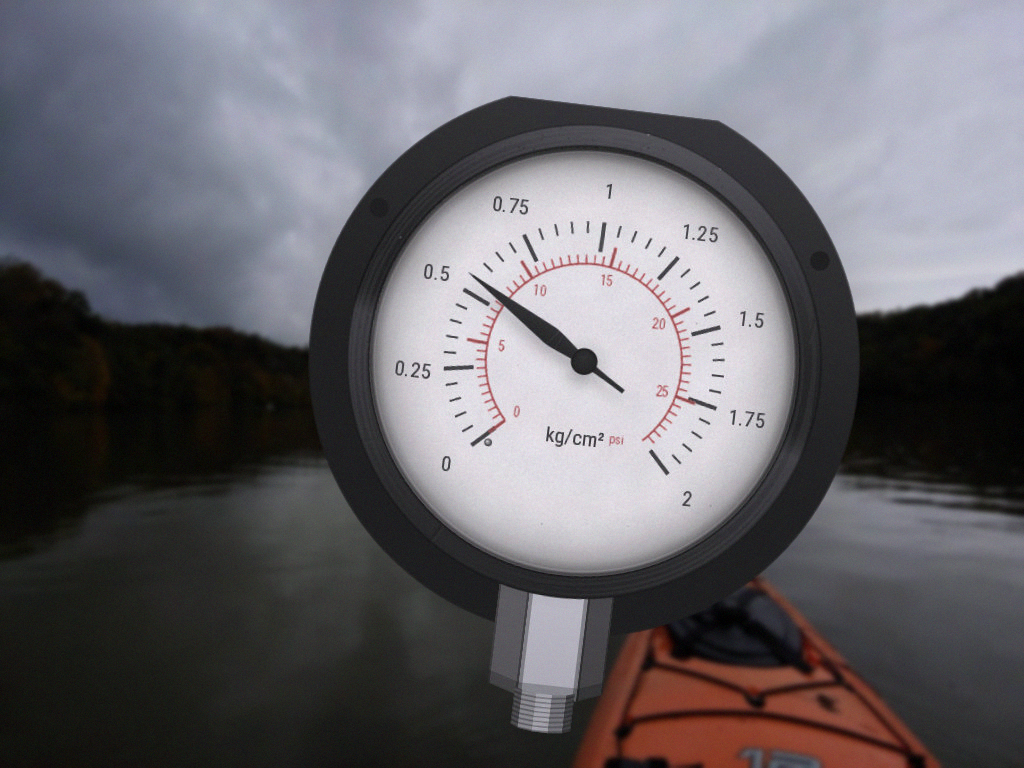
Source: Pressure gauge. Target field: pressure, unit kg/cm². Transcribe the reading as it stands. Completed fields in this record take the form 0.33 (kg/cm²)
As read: 0.55 (kg/cm²)
